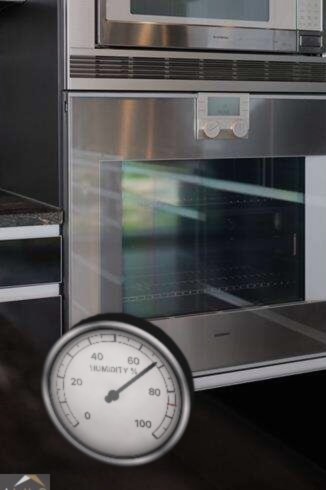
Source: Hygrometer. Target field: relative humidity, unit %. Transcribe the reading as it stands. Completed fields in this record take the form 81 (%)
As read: 67.5 (%)
